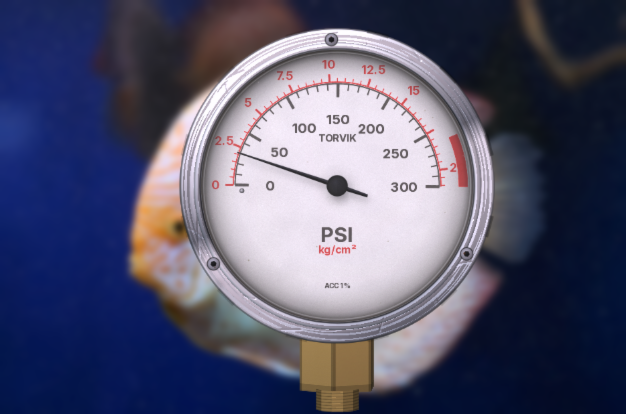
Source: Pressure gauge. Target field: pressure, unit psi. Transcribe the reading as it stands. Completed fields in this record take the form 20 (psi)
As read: 30 (psi)
